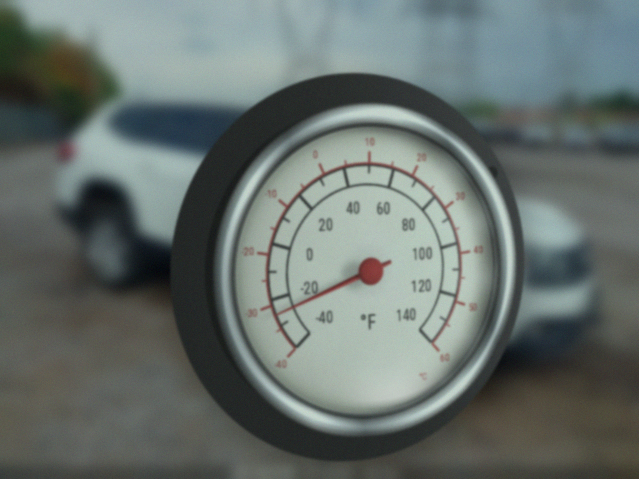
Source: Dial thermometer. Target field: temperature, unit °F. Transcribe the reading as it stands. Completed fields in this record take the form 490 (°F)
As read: -25 (°F)
